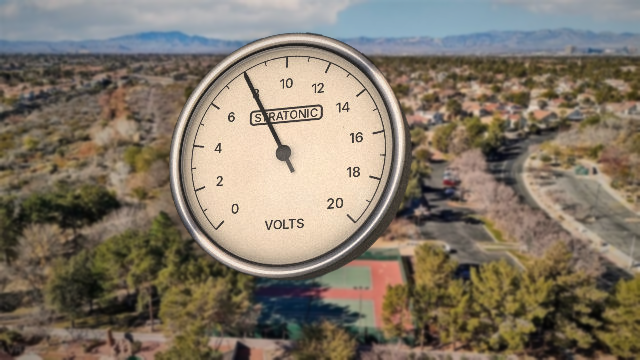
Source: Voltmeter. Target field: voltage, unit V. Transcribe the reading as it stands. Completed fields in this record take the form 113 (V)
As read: 8 (V)
